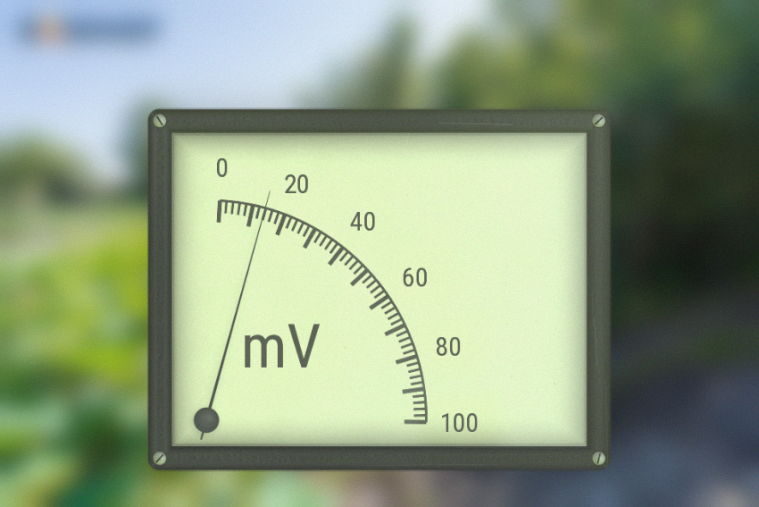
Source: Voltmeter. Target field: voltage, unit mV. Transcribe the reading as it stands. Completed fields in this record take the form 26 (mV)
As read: 14 (mV)
